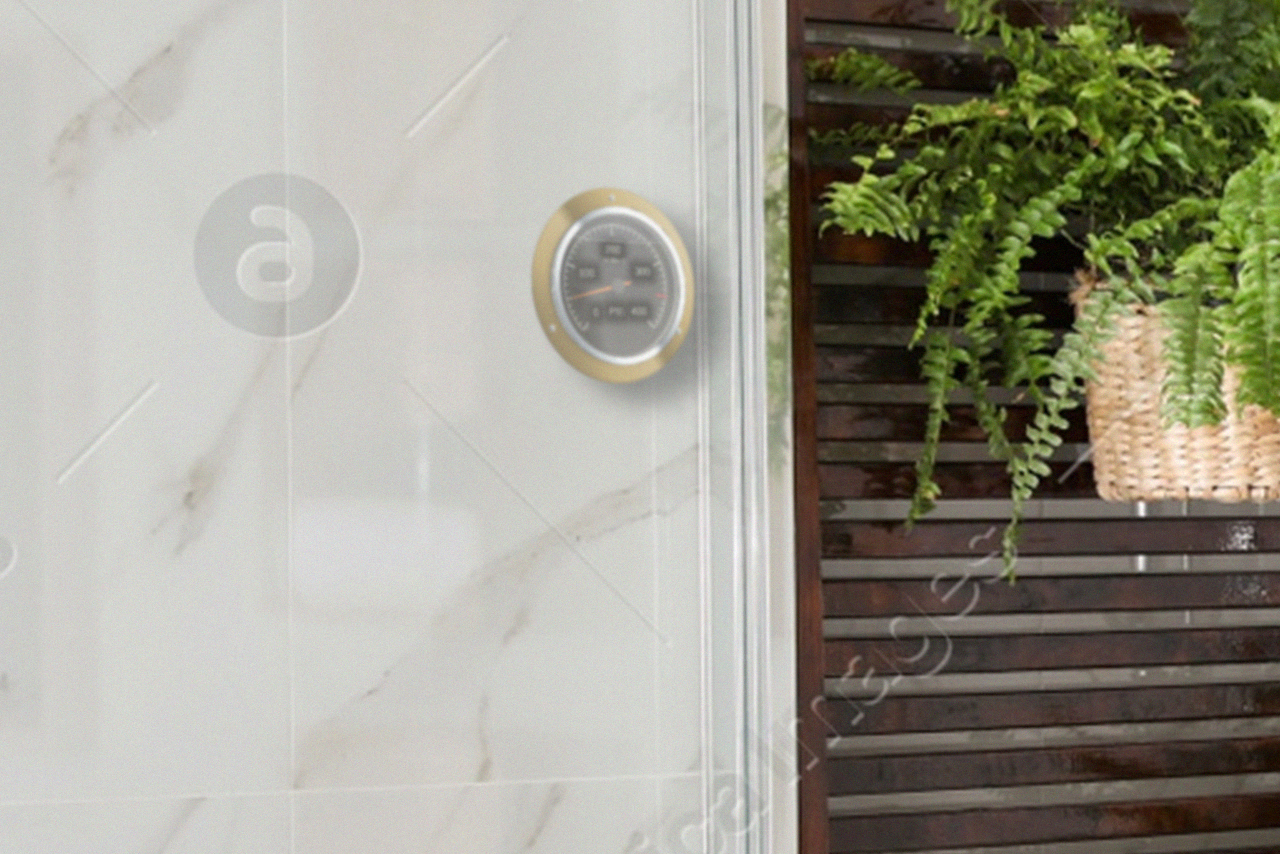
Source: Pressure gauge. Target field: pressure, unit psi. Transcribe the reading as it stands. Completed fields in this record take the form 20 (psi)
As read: 50 (psi)
